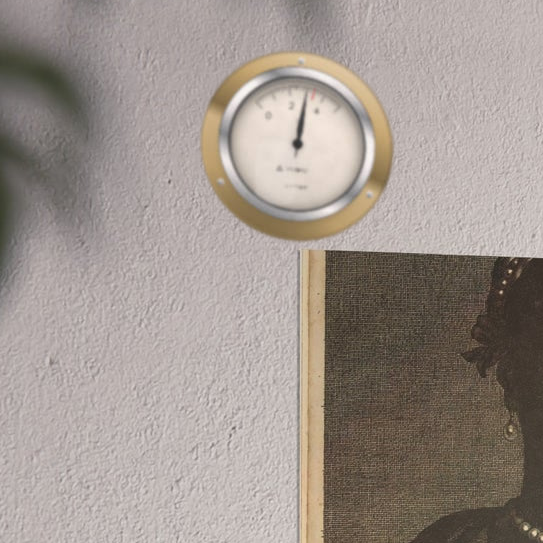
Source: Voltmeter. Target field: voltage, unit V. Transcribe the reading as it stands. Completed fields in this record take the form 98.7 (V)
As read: 3 (V)
